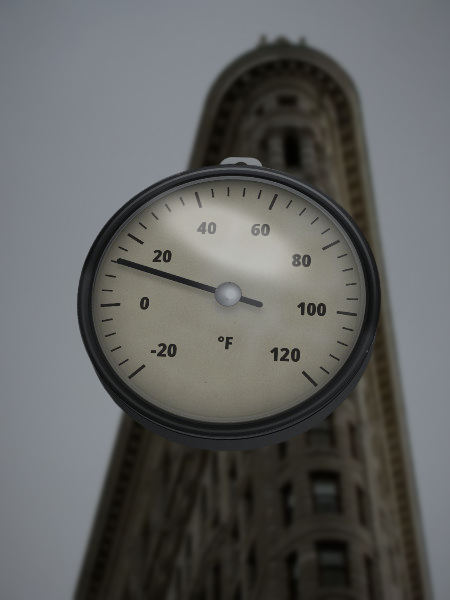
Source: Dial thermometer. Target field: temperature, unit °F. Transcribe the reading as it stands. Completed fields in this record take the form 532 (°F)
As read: 12 (°F)
